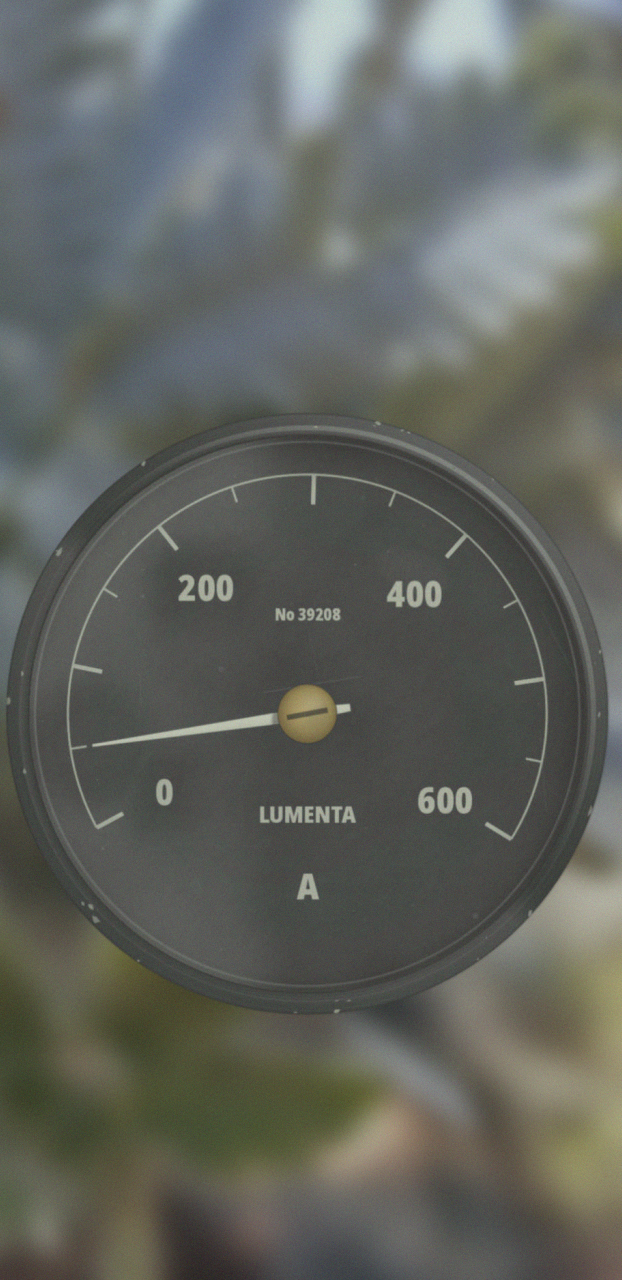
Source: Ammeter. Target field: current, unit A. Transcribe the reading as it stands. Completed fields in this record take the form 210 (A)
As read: 50 (A)
